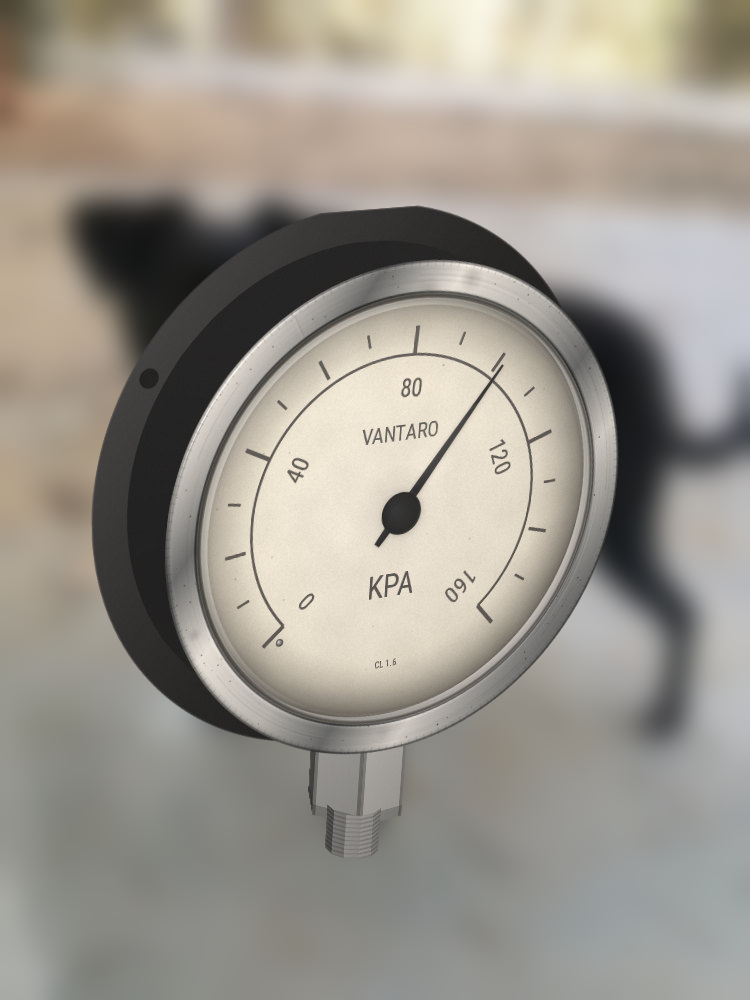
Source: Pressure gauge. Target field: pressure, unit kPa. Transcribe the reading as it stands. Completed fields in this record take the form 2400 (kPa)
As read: 100 (kPa)
